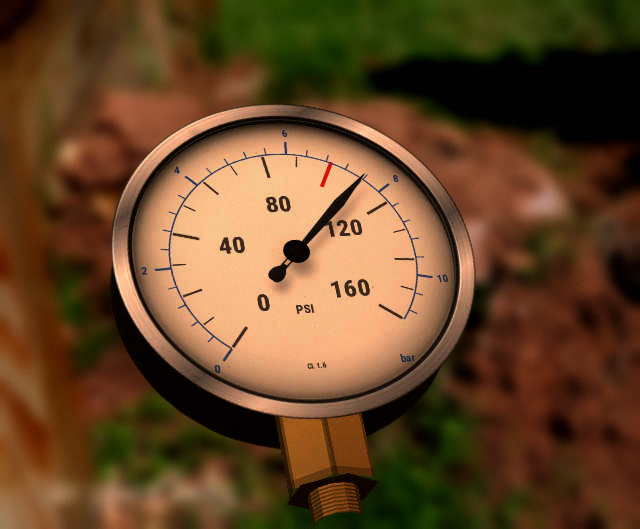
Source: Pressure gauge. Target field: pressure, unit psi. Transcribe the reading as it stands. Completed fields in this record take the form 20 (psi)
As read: 110 (psi)
